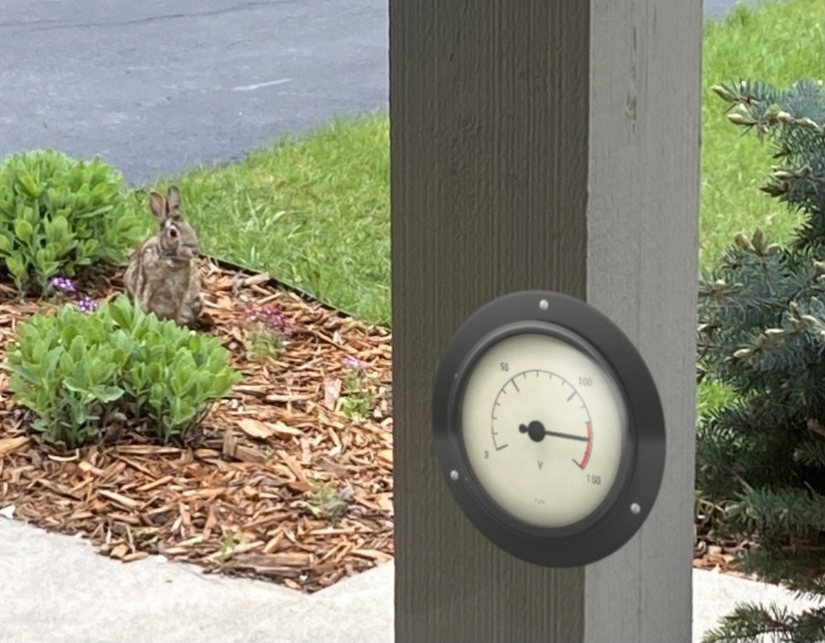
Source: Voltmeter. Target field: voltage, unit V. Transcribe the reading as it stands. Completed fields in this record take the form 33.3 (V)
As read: 130 (V)
